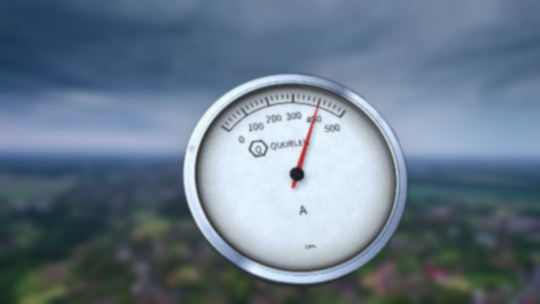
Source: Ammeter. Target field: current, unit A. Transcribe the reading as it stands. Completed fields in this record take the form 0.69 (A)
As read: 400 (A)
